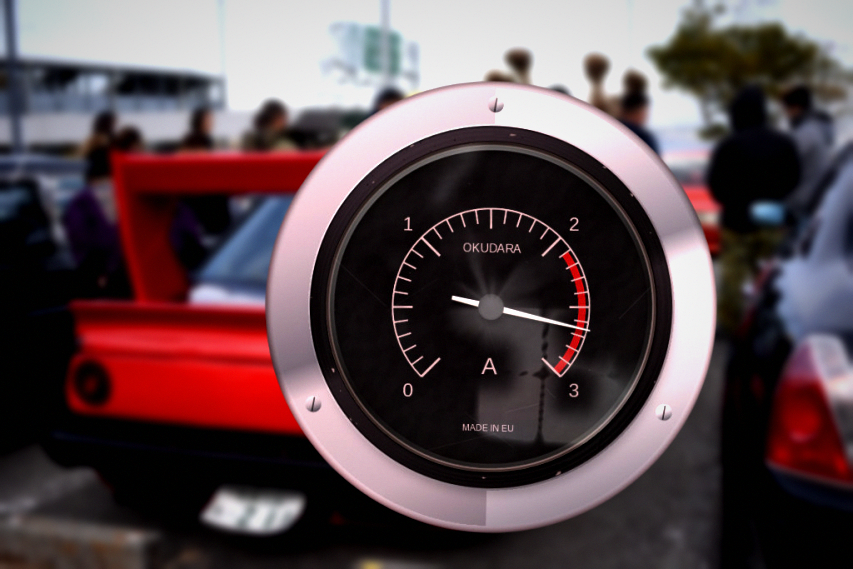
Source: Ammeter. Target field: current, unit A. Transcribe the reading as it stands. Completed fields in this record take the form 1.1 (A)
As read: 2.65 (A)
